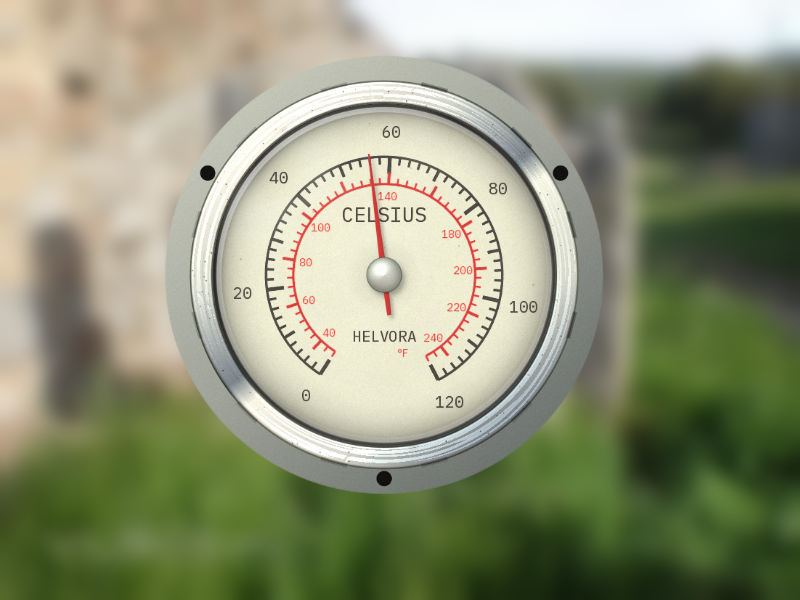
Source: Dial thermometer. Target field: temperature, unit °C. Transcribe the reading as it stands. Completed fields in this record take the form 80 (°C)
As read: 56 (°C)
